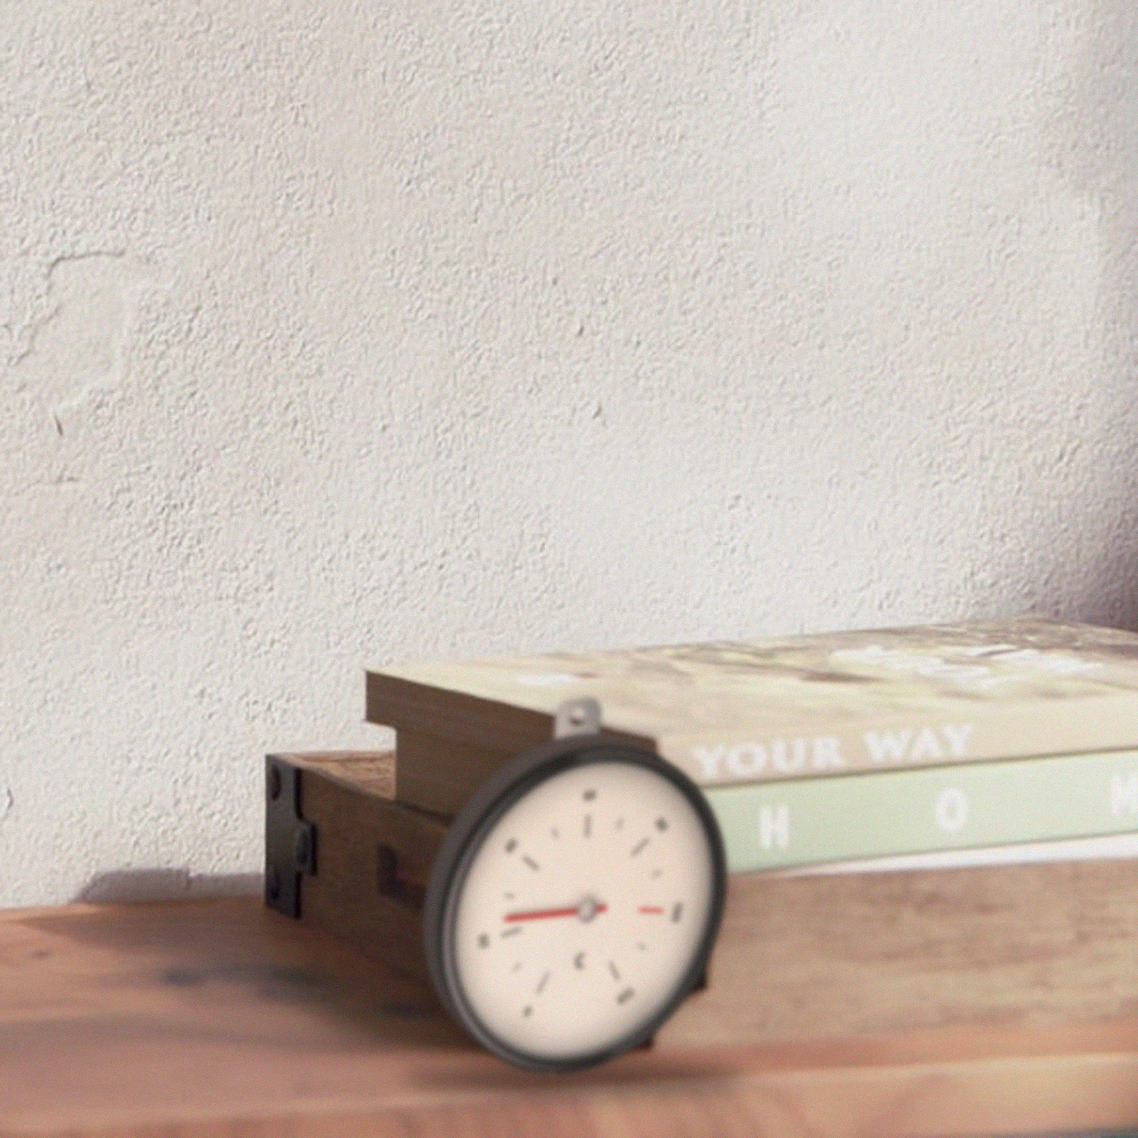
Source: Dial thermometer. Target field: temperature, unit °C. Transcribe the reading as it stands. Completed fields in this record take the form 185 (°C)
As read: 25 (°C)
